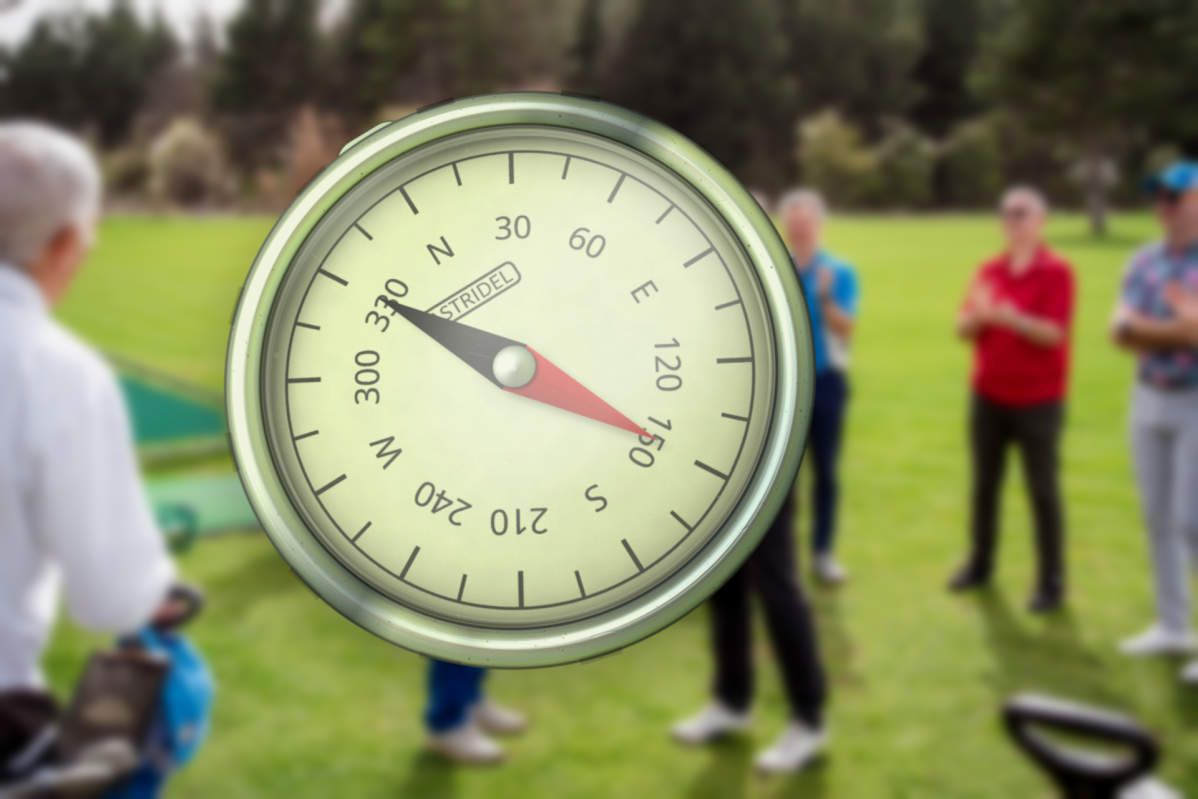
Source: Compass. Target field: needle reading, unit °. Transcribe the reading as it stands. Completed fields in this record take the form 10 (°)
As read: 150 (°)
